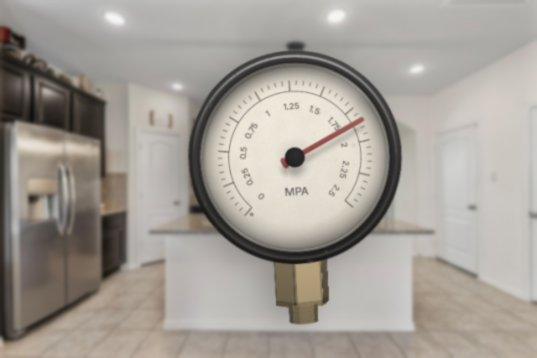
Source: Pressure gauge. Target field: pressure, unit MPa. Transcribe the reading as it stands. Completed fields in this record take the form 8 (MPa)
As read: 1.85 (MPa)
